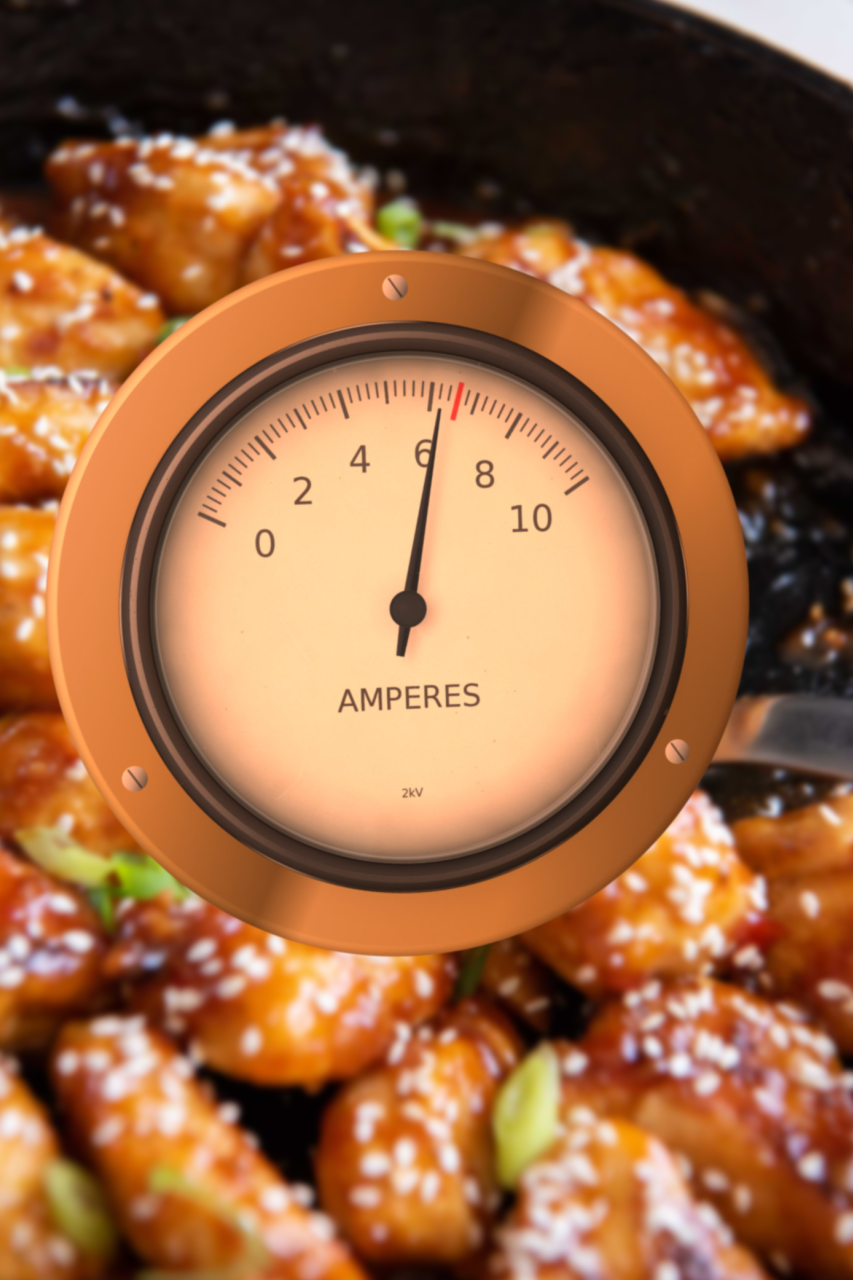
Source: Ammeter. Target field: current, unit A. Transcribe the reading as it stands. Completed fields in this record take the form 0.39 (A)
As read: 6.2 (A)
